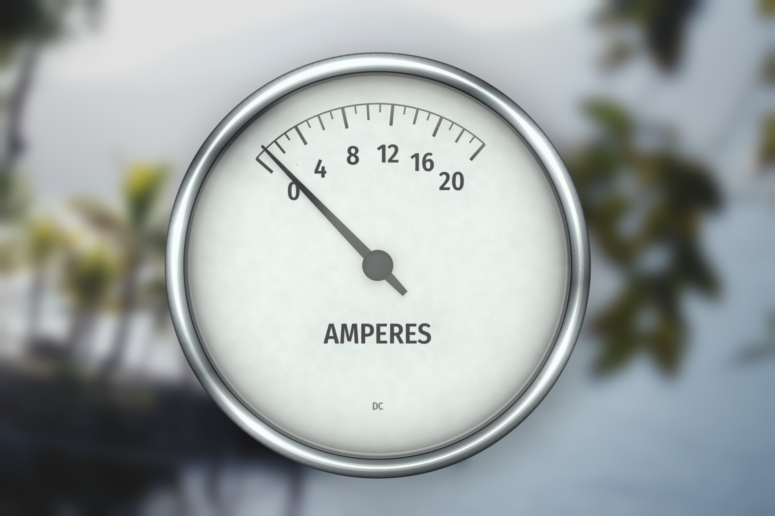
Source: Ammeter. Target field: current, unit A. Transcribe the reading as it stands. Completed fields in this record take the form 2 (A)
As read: 1 (A)
